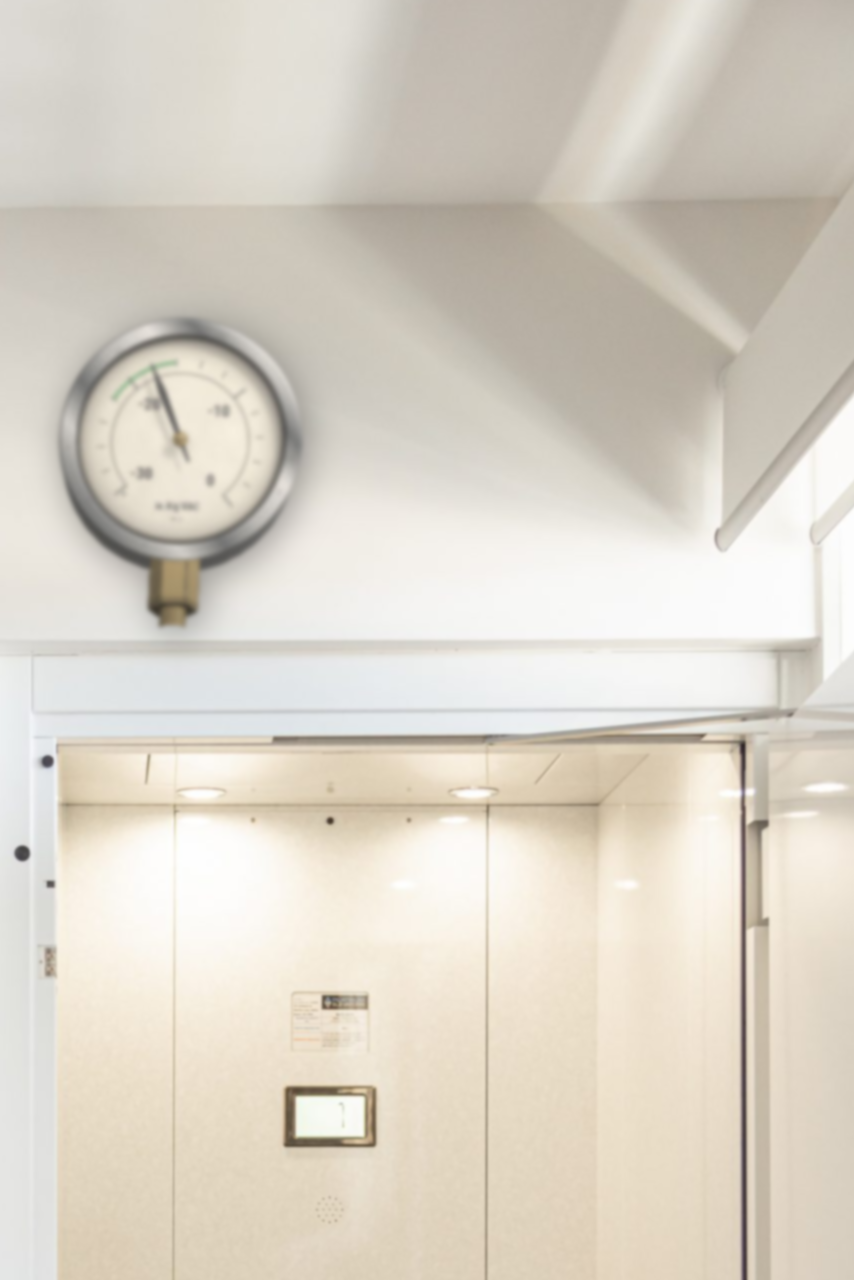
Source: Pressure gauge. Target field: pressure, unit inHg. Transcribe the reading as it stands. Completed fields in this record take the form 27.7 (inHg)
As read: -18 (inHg)
